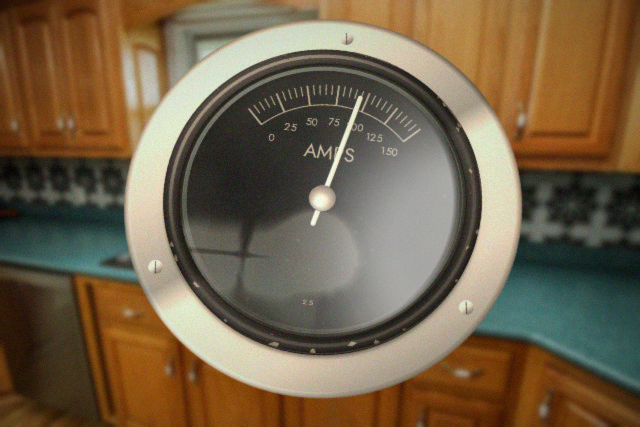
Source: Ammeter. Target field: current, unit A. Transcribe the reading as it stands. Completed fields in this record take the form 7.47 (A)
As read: 95 (A)
